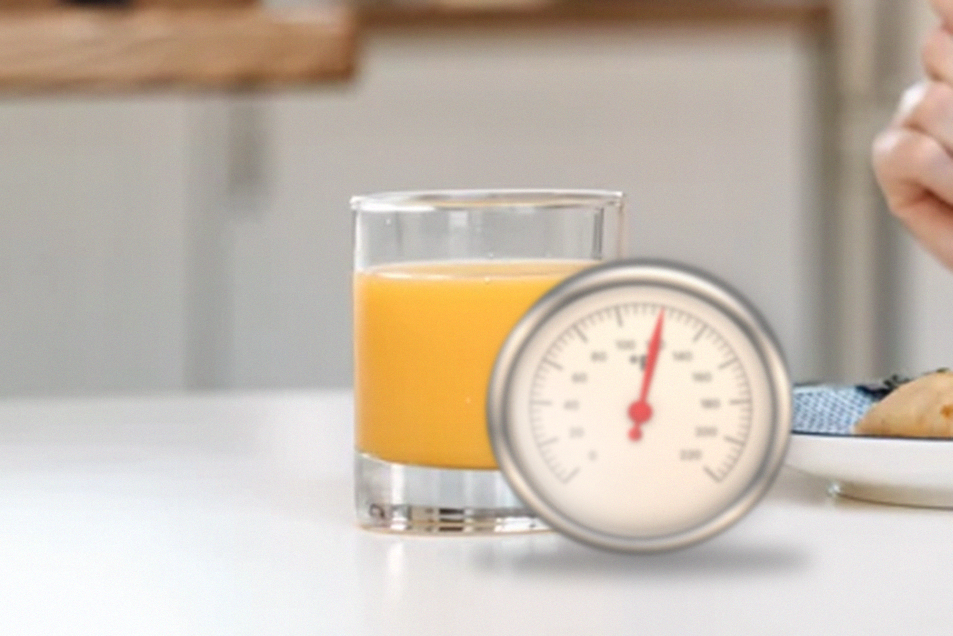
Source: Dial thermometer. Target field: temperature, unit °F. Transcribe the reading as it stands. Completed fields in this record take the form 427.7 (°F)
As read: 120 (°F)
